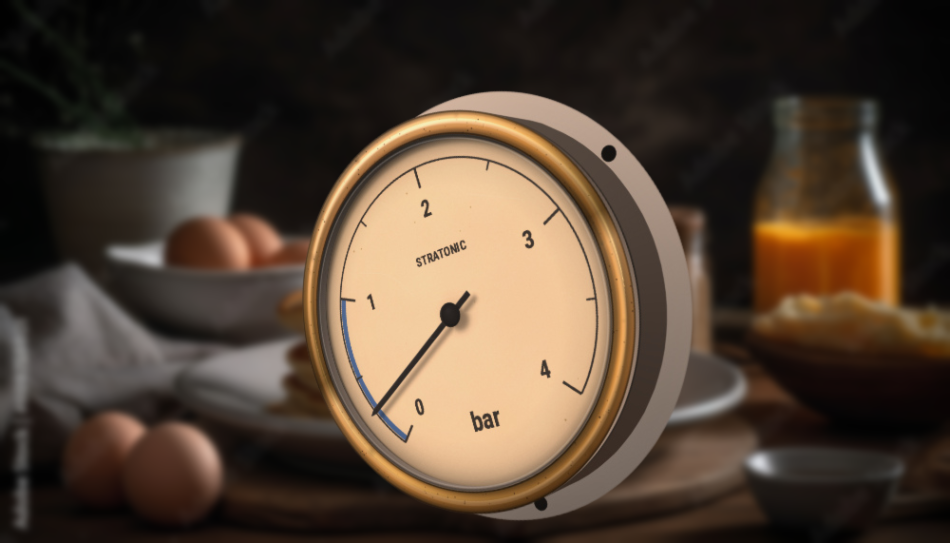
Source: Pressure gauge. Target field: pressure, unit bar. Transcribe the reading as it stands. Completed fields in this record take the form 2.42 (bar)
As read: 0.25 (bar)
